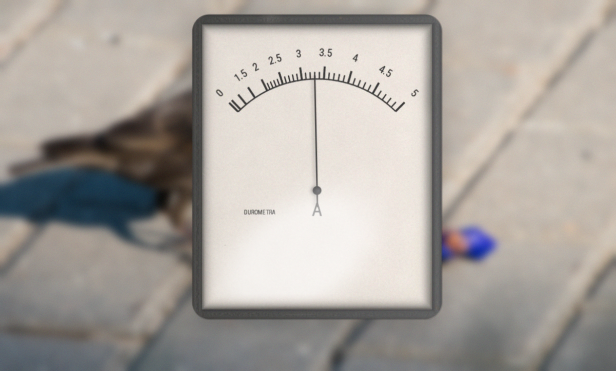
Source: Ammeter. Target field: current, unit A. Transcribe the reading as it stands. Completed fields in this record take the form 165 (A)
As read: 3.3 (A)
